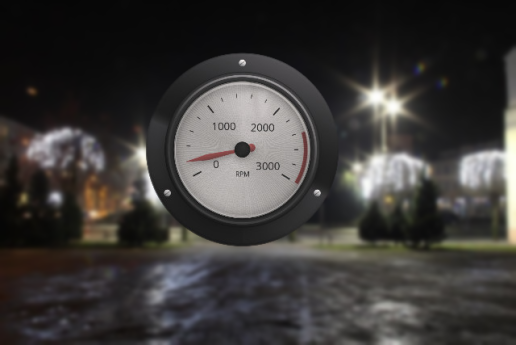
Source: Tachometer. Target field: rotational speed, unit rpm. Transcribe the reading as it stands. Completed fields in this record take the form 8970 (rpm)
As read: 200 (rpm)
